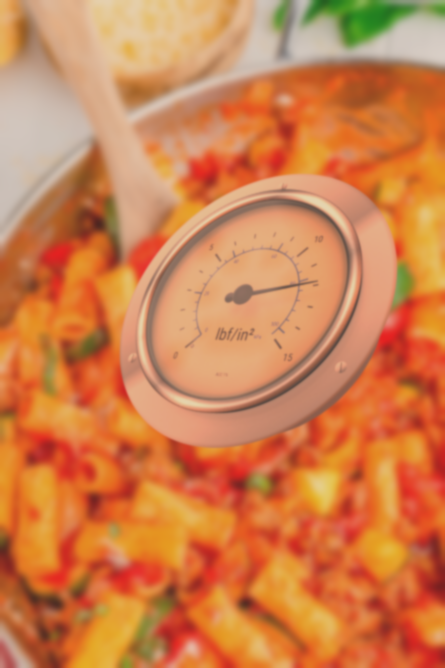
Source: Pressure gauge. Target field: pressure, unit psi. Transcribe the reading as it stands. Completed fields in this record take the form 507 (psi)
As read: 12 (psi)
